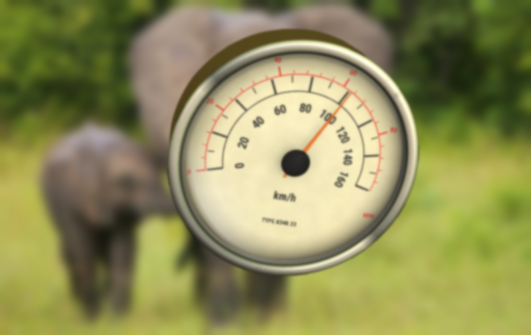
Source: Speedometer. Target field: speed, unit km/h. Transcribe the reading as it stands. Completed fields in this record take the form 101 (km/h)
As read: 100 (km/h)
